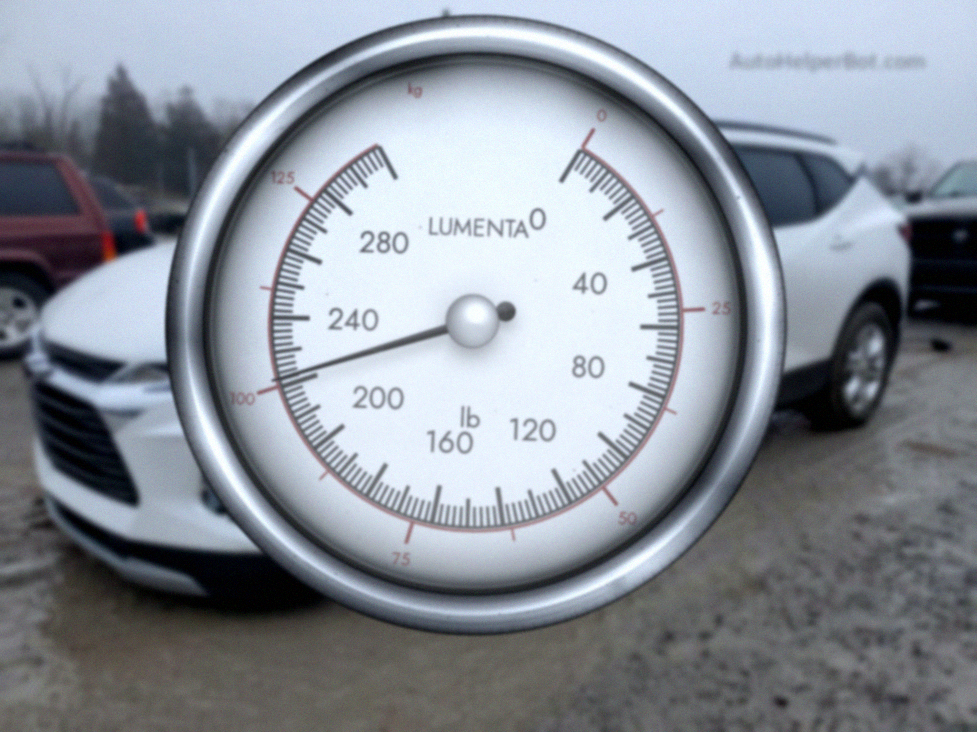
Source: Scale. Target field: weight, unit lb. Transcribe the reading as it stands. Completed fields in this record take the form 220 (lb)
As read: 222 (lb)
